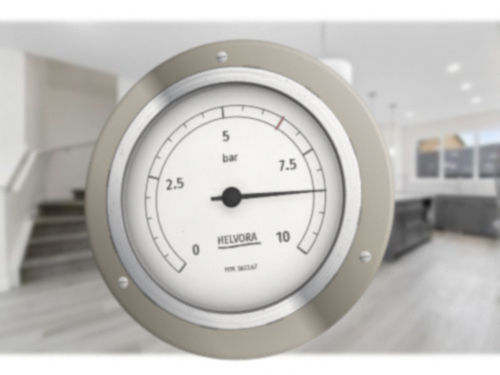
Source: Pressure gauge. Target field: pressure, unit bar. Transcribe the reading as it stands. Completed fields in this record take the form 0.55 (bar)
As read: 8.5 (bar)
